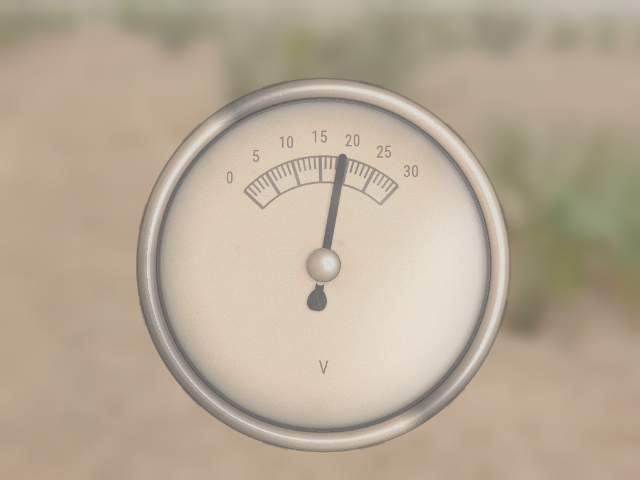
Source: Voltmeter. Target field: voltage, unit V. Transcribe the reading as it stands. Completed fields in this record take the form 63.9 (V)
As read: 19 (V)
